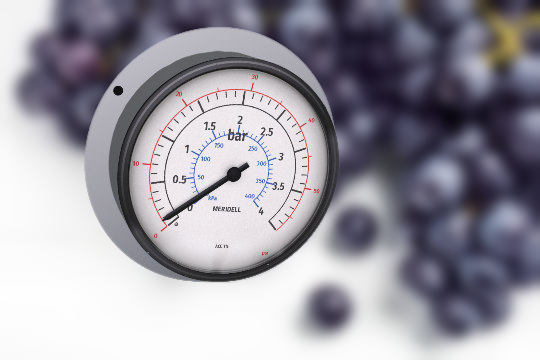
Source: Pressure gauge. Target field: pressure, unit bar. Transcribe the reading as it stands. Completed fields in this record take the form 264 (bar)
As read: 0.1 (bar)
